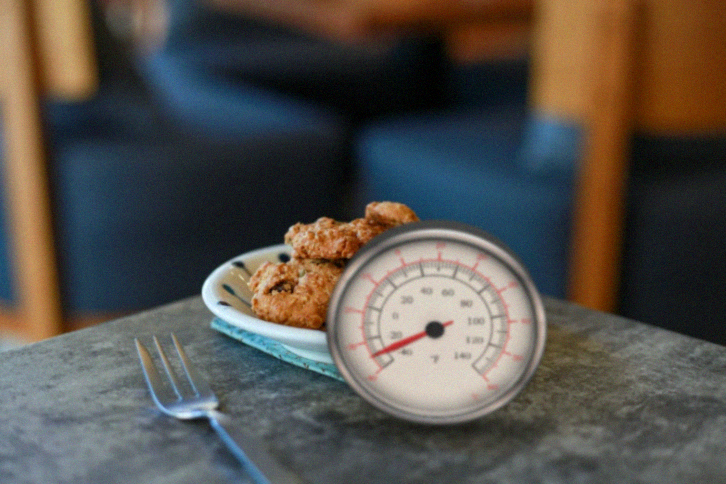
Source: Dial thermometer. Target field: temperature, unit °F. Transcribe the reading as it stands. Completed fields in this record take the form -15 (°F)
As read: -30 (°F)
